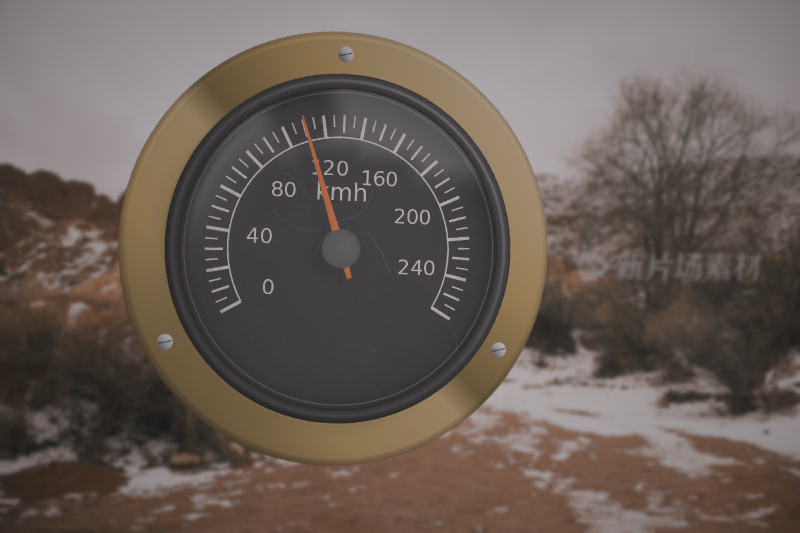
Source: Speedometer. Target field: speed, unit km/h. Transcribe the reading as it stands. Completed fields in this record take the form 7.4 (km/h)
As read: 110 (km/h)
